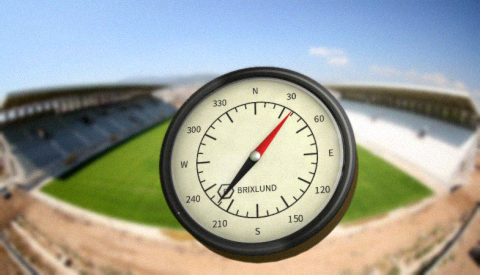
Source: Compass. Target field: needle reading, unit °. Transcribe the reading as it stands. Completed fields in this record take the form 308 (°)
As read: 40 (°)
